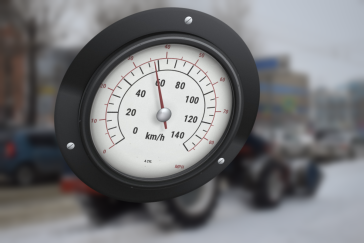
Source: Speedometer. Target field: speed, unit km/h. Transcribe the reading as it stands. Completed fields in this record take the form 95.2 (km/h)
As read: 57.5 (km/h)
